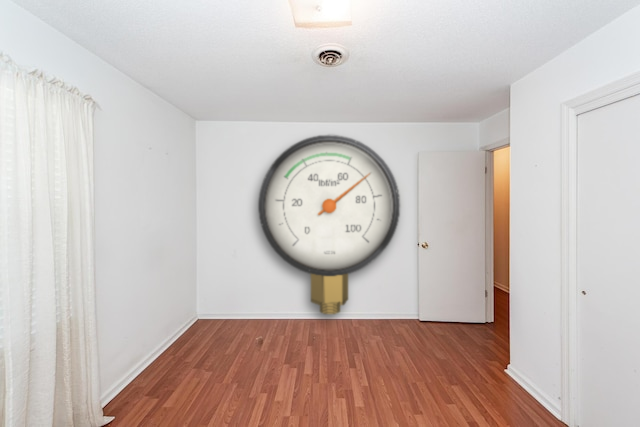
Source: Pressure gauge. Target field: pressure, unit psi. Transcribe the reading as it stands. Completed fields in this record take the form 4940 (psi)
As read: 70 (psi)
